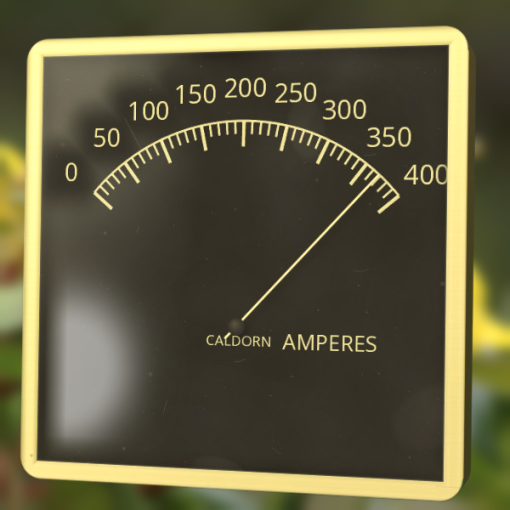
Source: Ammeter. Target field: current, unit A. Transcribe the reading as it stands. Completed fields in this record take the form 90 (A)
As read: 370 (A)
